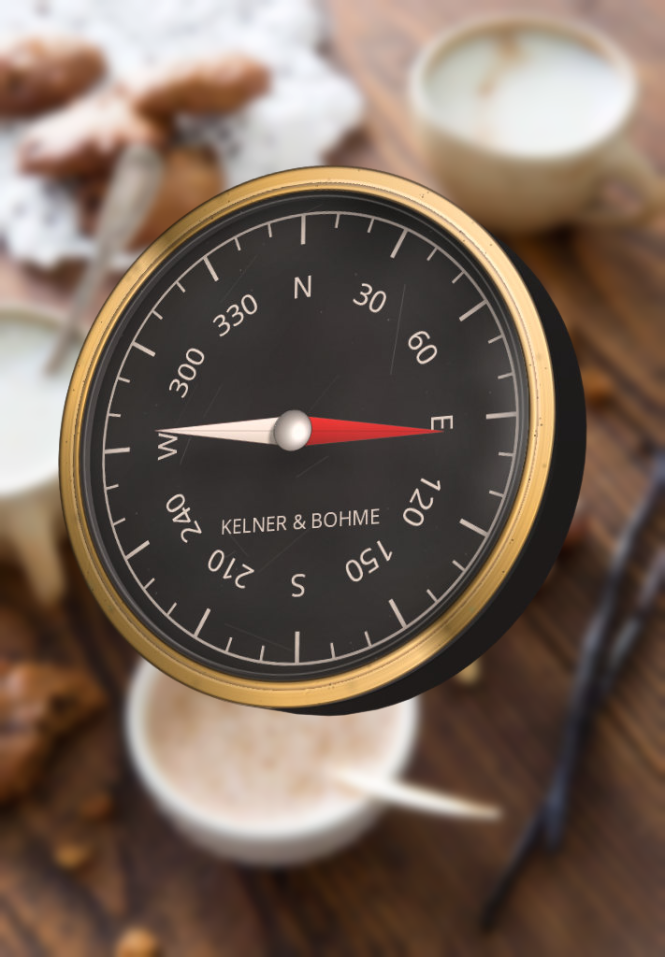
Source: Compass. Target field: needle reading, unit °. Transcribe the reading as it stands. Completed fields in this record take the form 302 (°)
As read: 95 (°)
